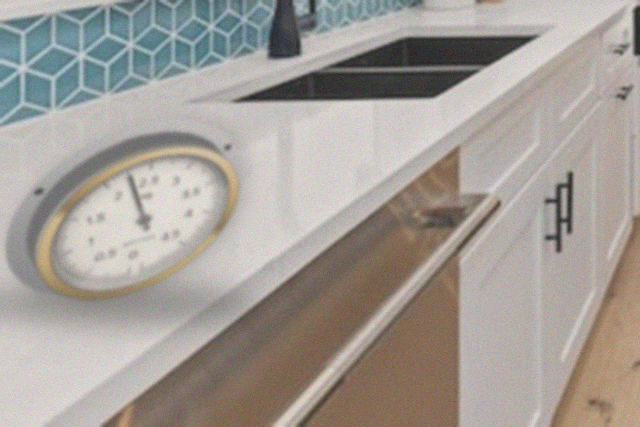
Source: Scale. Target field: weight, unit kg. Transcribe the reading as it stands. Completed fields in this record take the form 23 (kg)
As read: 2.25 (kg)
